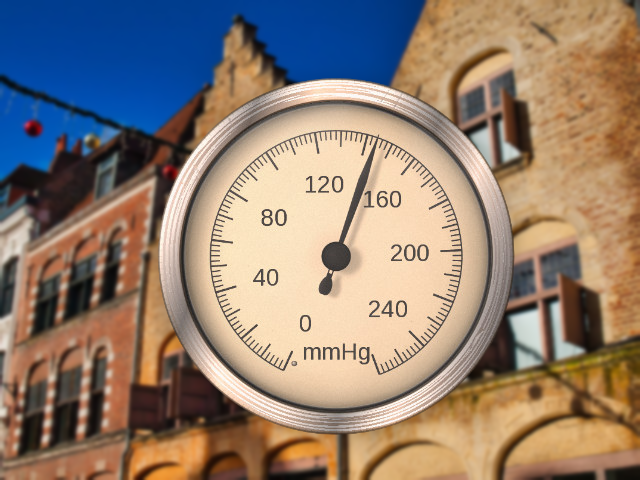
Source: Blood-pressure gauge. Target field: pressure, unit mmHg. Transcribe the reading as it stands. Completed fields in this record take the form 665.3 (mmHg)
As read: 144 (mmHg)
